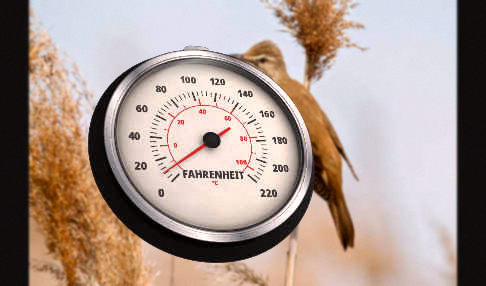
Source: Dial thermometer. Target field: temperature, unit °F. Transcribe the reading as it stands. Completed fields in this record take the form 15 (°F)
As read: 8 (°F)
